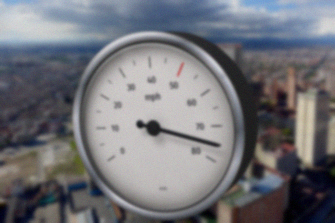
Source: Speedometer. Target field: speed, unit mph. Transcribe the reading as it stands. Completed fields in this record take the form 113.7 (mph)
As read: 75 (mph)
